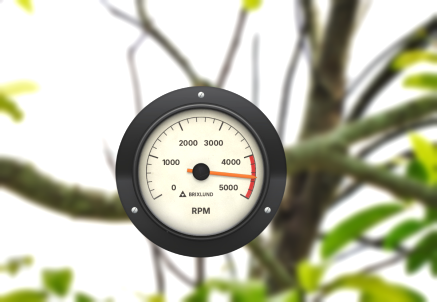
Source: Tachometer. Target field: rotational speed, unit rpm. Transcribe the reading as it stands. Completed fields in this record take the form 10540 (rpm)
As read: 4500 (rpm)
